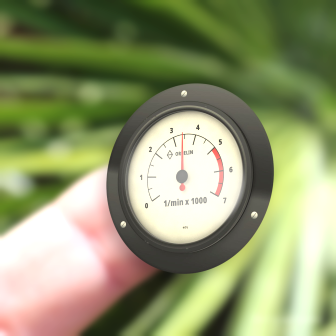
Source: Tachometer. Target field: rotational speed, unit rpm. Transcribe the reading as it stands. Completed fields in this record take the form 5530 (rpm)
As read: 3500 (rpm)
